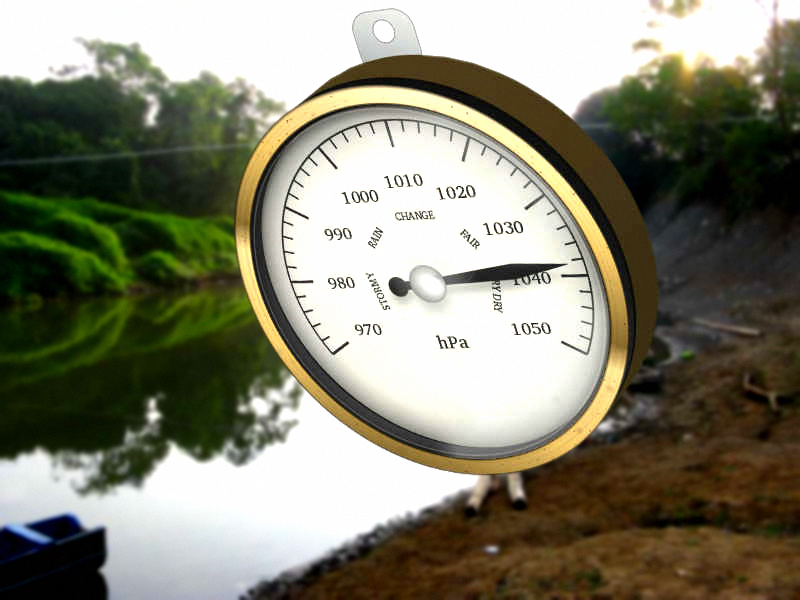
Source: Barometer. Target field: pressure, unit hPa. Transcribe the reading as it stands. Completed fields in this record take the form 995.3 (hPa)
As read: 1038 (hPa)
